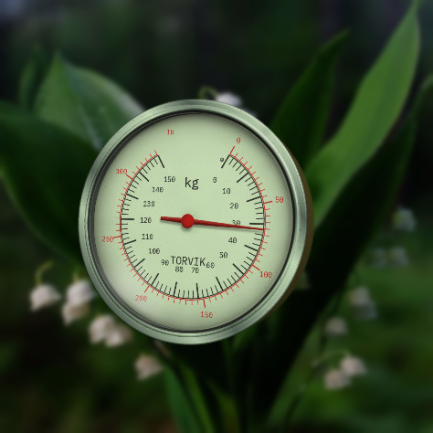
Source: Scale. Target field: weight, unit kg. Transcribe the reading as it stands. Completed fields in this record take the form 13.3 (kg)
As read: 32 (kg)
